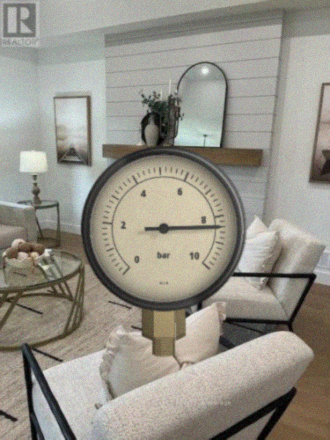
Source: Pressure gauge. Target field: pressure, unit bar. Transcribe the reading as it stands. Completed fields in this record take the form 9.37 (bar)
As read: 8.4 (bar)
